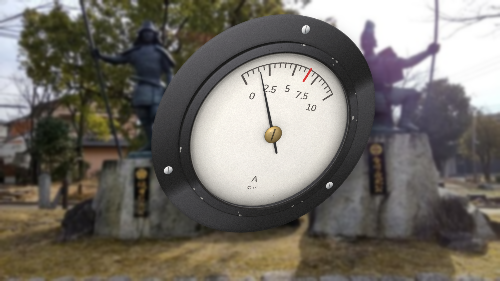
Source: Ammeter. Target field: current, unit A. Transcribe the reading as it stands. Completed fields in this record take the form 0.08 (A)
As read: 1.5 (A)
